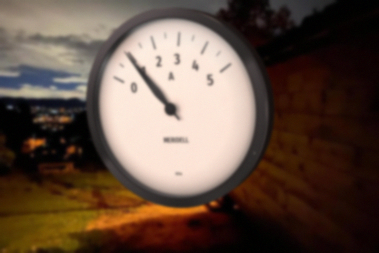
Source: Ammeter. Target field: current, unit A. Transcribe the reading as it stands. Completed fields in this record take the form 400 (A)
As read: 1 (A)
